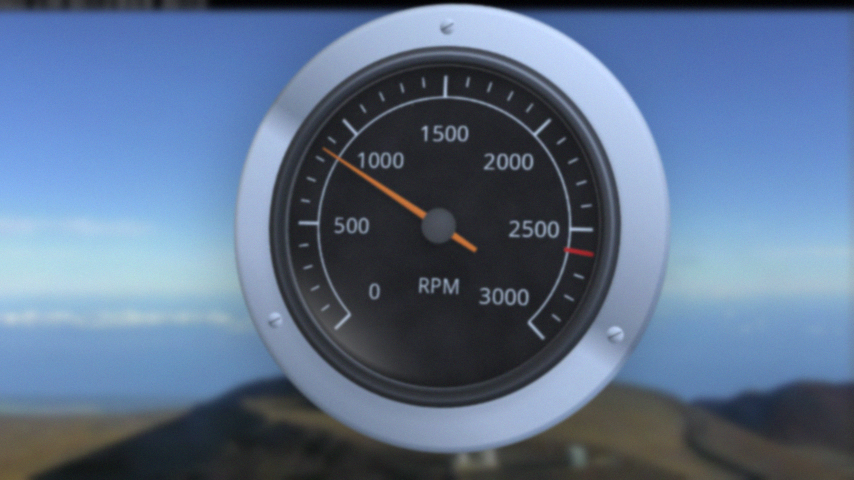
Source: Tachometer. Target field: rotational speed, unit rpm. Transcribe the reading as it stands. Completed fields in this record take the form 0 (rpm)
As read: 850 (rpm)
